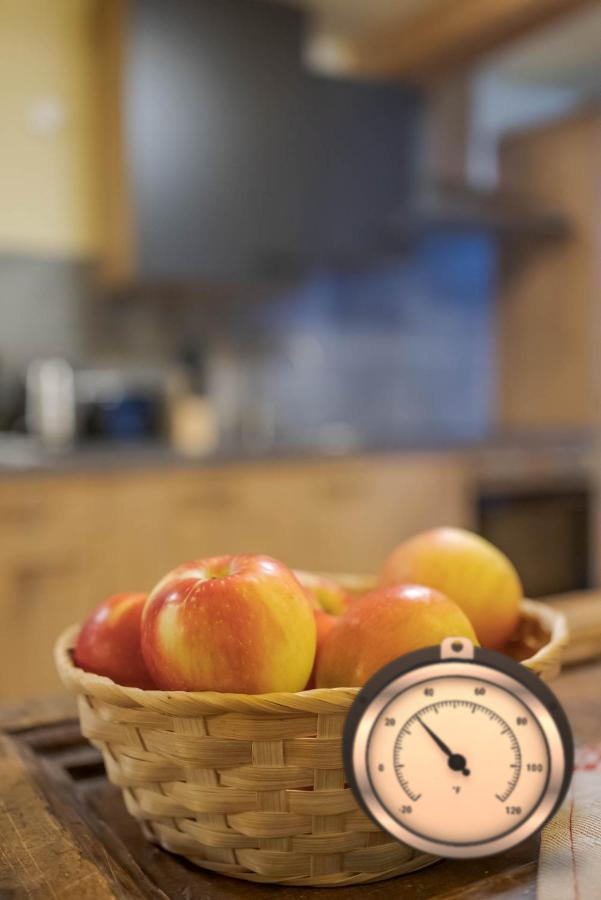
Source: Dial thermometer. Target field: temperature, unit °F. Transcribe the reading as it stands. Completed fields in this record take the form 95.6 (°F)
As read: 30 (°F)
